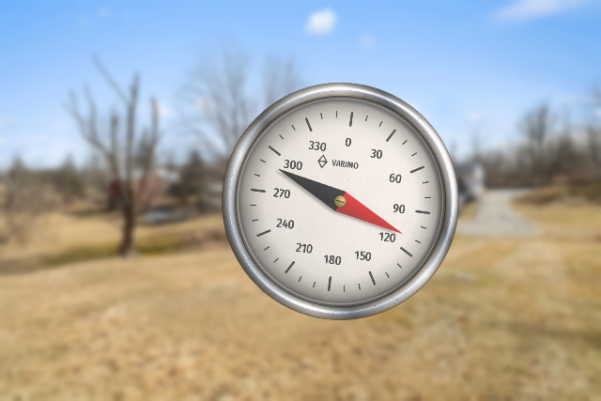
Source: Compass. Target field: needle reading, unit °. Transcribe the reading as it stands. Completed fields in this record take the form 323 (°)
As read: 110 (°)
